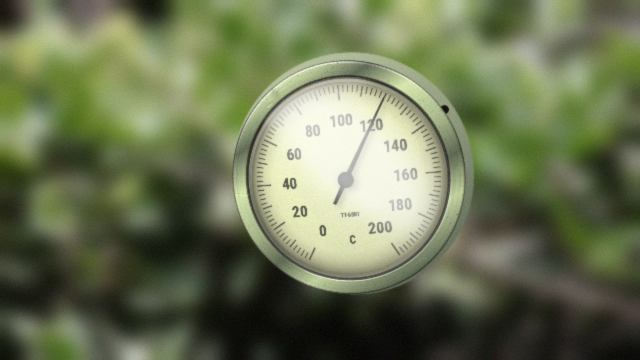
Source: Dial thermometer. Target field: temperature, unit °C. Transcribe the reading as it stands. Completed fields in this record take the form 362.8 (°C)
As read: 120 (°C)
